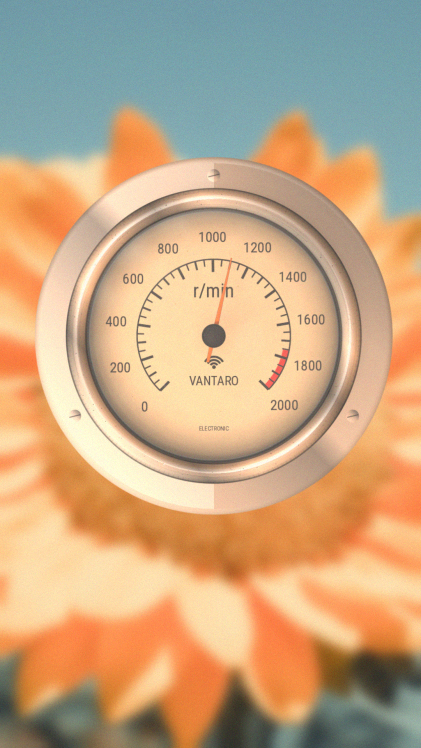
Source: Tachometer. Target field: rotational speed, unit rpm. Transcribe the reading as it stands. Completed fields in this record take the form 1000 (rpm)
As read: 1100 (rpm)
